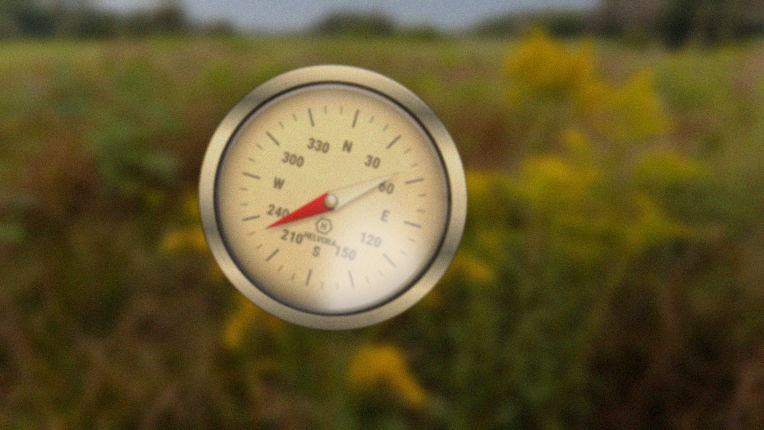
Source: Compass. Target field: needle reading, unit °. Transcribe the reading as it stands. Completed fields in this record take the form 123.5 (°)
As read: 230 (°)
